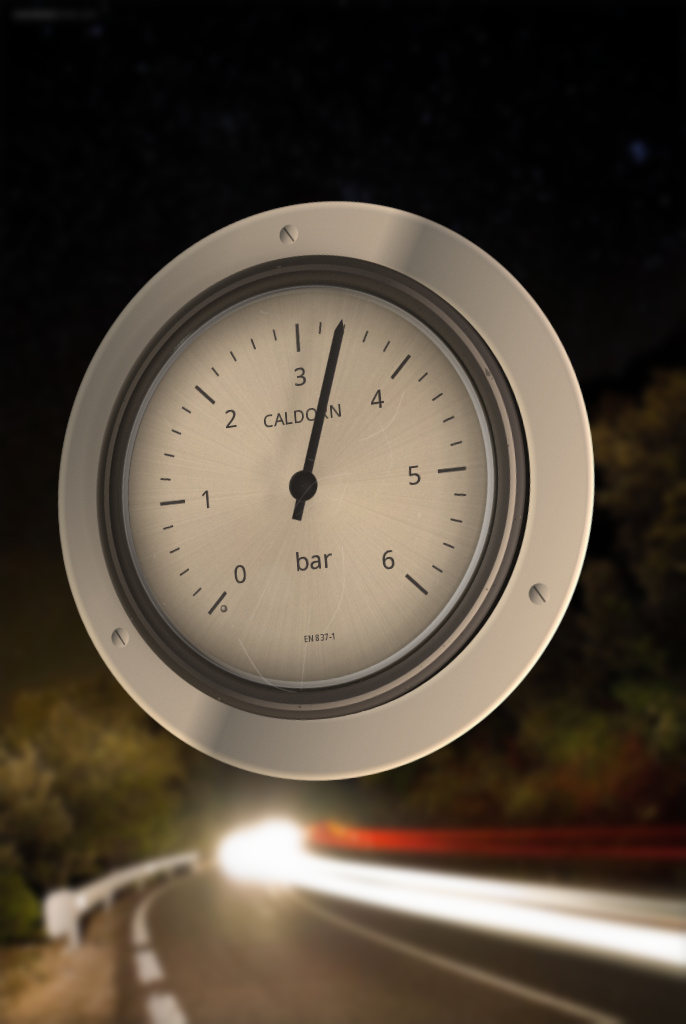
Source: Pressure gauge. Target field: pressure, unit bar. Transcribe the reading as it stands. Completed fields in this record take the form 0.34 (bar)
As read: 3.4 (bar)
